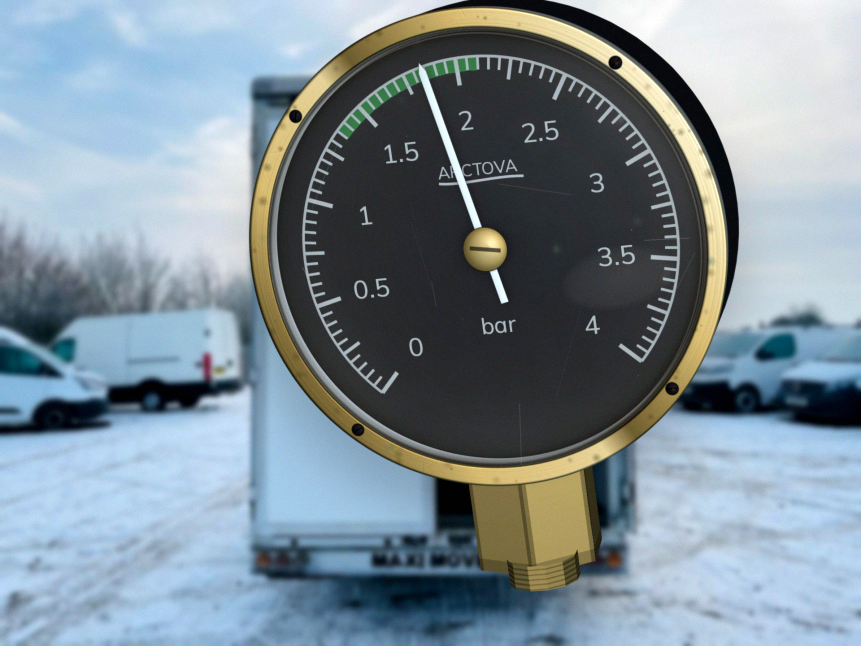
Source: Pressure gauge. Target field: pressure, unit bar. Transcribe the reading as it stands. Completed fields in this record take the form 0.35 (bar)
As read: 1.85 (bar)
